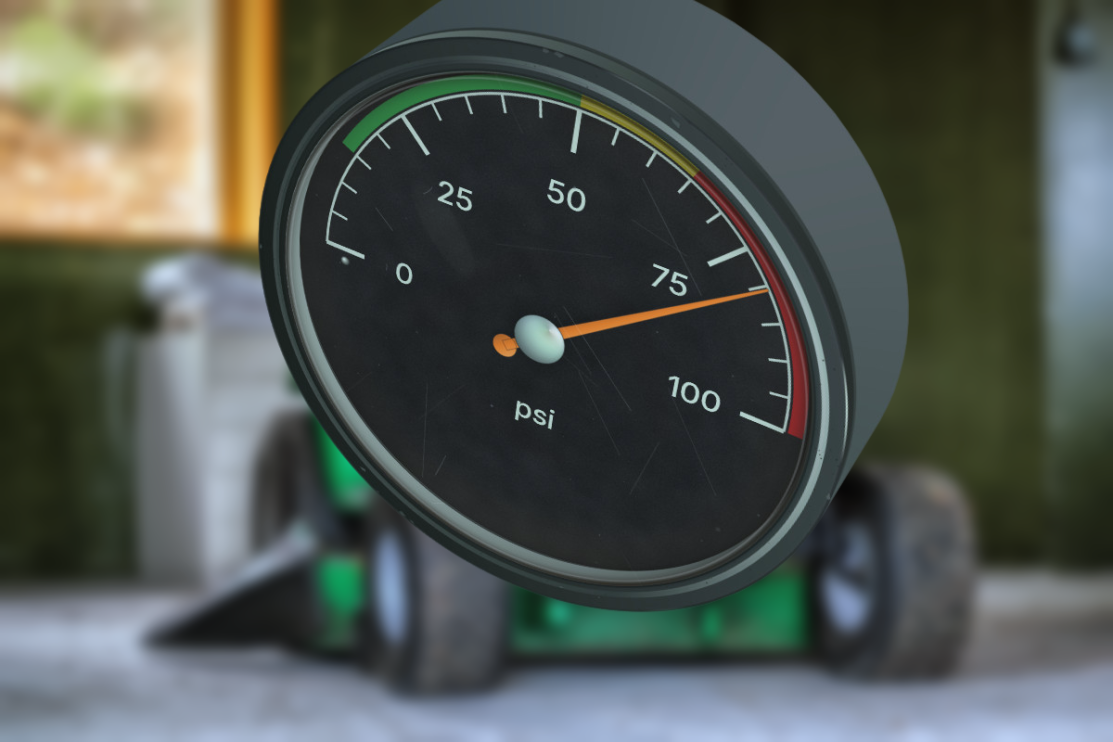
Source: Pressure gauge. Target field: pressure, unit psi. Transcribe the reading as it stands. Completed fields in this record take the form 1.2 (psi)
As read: 80 (psi)
